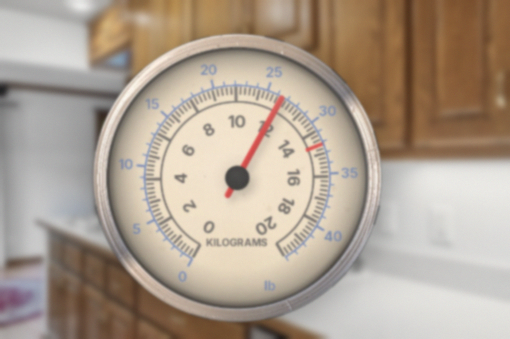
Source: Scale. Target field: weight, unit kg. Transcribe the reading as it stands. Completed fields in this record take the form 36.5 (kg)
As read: 12 (kg)
